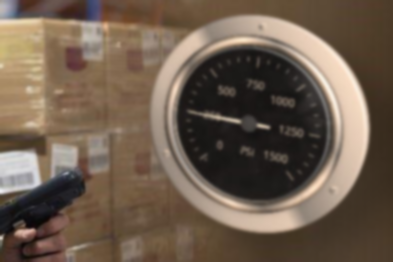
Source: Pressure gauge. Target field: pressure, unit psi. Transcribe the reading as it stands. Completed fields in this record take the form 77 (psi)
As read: 250 (psi)
